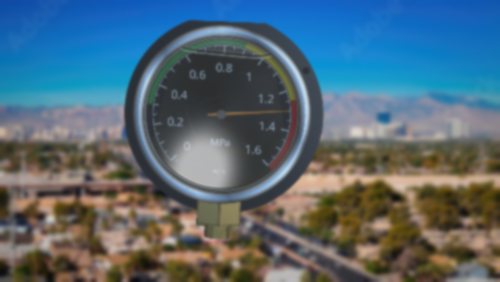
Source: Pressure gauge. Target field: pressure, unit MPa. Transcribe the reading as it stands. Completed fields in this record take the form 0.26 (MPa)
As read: 1.3 (MPa)
